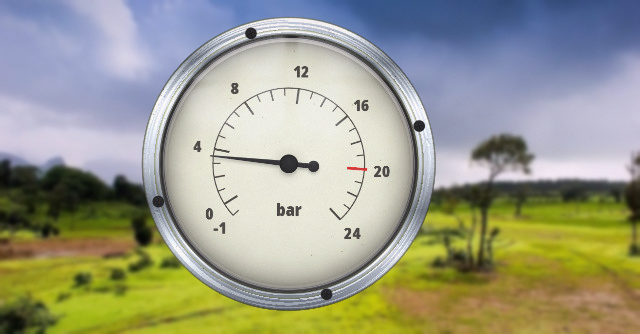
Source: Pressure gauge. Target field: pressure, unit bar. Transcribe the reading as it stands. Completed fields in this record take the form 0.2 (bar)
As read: 3.5 (bar)
